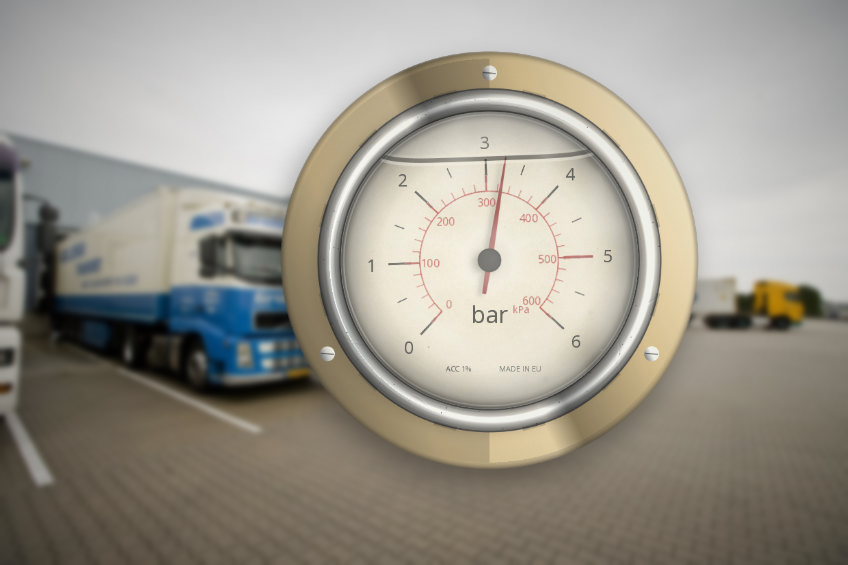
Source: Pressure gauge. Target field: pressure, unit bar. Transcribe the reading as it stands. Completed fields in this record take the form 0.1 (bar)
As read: 3.25 (bar)
